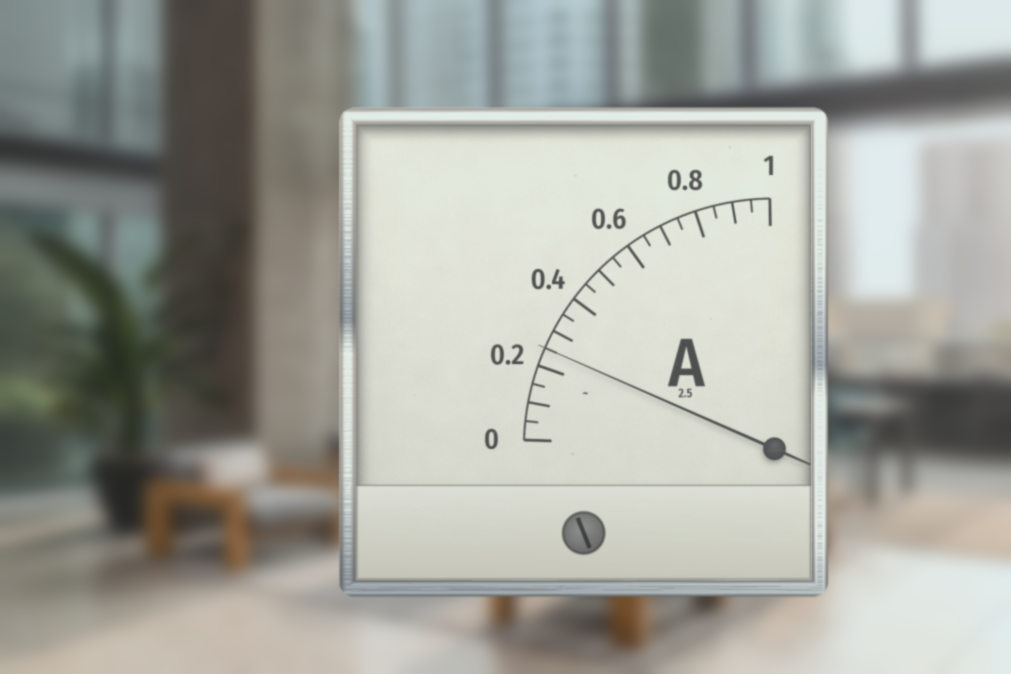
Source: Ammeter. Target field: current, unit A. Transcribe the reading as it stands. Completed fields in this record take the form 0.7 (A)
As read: 0.25 (A)
